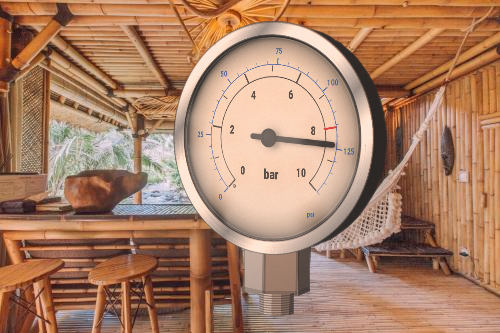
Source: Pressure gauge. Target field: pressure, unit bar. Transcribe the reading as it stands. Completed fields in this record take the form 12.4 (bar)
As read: 8.5 (bar)
